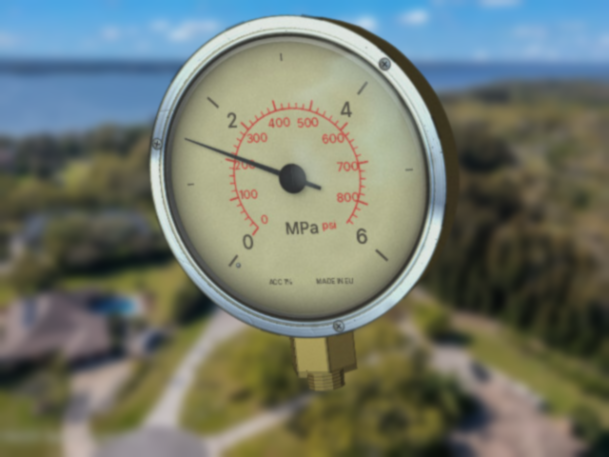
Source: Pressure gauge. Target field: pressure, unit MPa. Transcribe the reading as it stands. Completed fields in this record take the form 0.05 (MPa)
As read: 1.5 (MPa)
